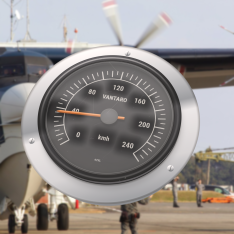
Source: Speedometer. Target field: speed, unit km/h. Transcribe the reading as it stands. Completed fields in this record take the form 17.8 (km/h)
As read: 35 (km/h)
